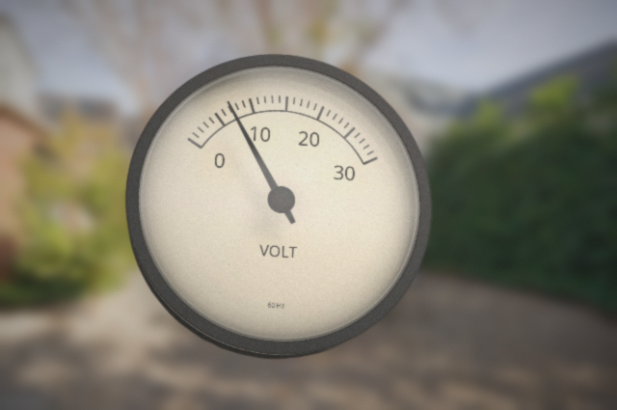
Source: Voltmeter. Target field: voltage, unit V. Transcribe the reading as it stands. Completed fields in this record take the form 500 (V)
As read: 7 (V)
